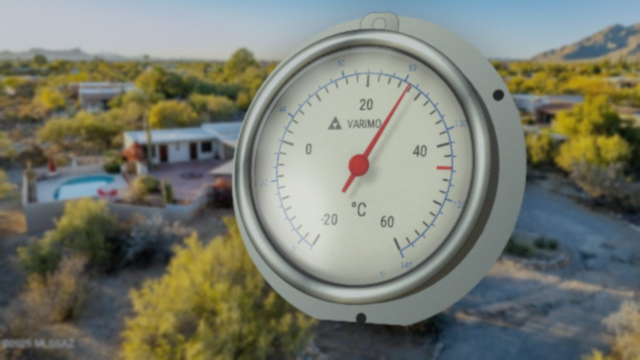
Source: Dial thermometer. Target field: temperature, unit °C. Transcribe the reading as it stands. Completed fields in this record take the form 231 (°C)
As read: 28 (°C)
